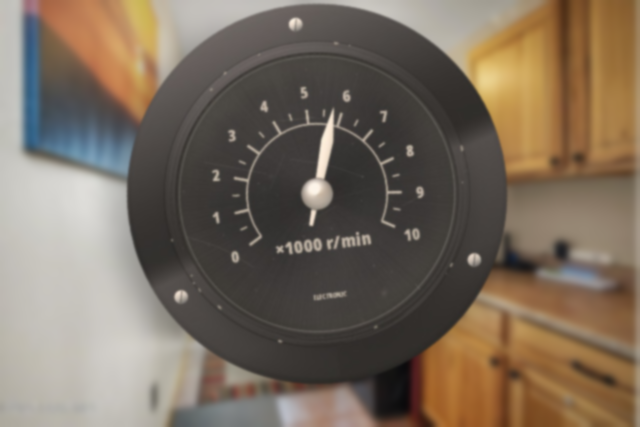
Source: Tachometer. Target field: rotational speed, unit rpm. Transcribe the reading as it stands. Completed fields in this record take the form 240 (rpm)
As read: 5750 (rpm)
